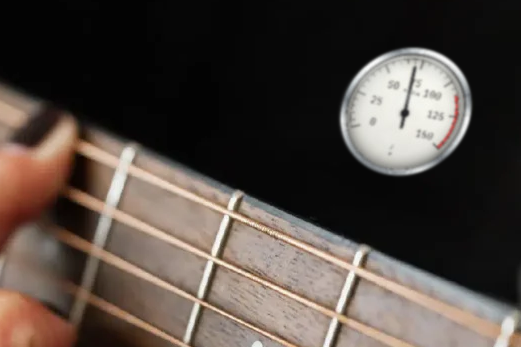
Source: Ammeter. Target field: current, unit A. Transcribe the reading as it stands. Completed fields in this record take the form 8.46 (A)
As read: 70 (A)
